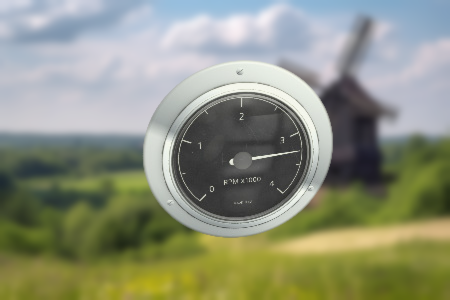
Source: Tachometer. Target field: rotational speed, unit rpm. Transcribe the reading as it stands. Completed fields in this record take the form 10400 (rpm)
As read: 3250 (rpm)
